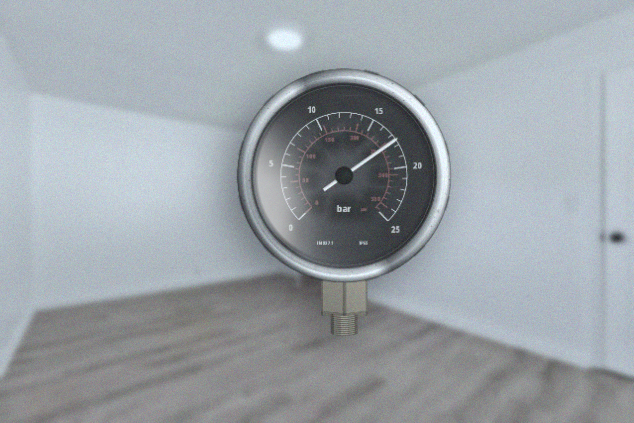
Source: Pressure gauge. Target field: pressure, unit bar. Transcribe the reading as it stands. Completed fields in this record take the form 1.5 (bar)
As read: 17.5 (bar)
